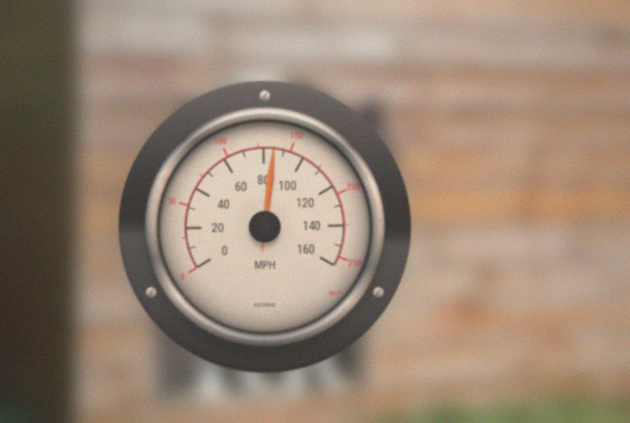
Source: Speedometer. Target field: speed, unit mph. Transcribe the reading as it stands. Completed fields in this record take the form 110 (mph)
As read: 85 (mph)
